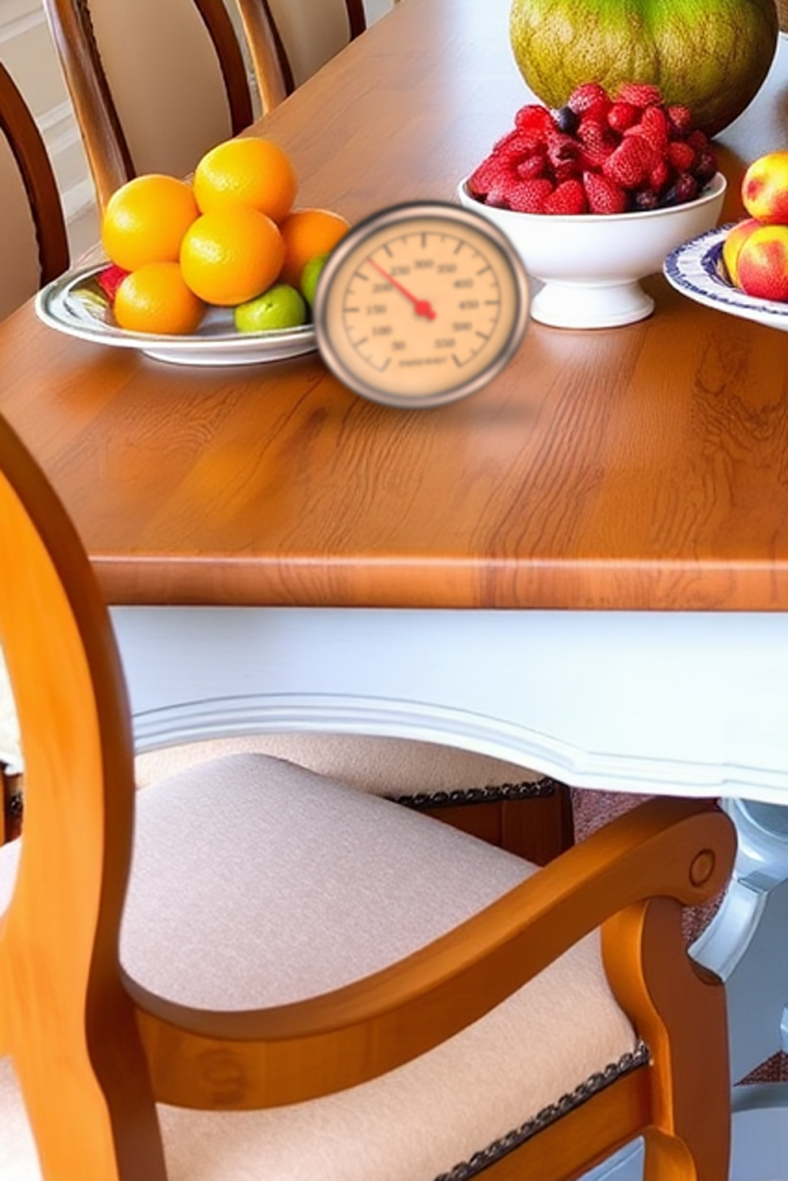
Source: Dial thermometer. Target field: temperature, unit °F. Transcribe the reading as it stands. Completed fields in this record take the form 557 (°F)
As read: 225 (°F)
